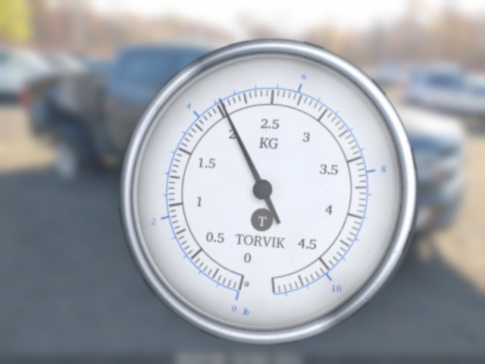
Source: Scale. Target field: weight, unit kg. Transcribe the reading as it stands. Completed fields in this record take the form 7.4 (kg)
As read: 2.05 (kg)
